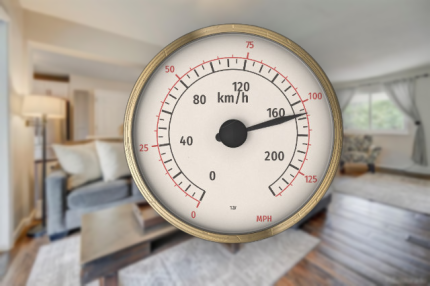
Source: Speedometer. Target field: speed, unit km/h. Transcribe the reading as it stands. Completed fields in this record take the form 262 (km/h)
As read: 167.5 (km/h)
